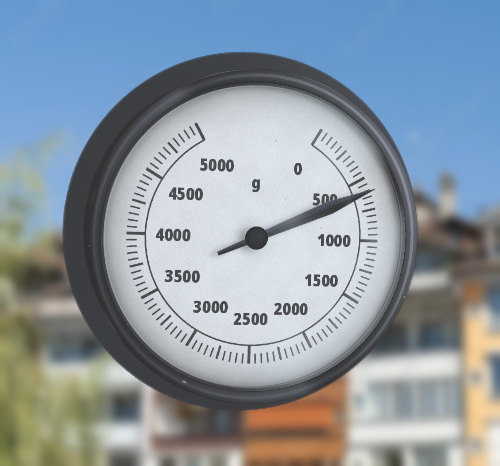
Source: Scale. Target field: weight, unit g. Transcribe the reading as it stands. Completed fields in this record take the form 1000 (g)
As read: 600 (g)
